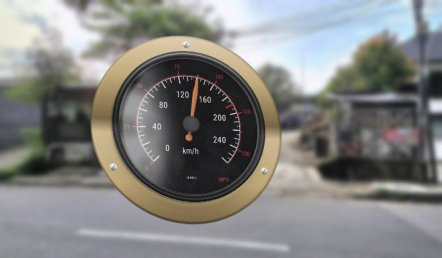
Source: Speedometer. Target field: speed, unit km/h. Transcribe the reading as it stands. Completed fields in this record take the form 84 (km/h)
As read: 140 (km/h)
